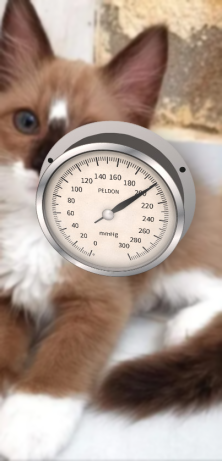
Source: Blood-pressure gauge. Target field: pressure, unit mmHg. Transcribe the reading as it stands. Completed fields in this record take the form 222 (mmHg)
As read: 200 (mmHg)
